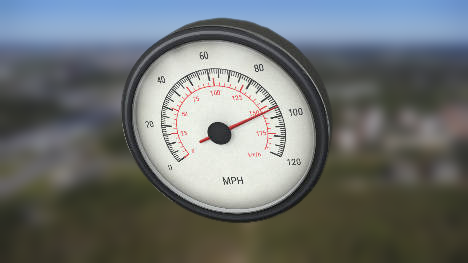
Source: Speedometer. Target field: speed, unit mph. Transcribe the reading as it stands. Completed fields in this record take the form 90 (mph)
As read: 95 (mph)
